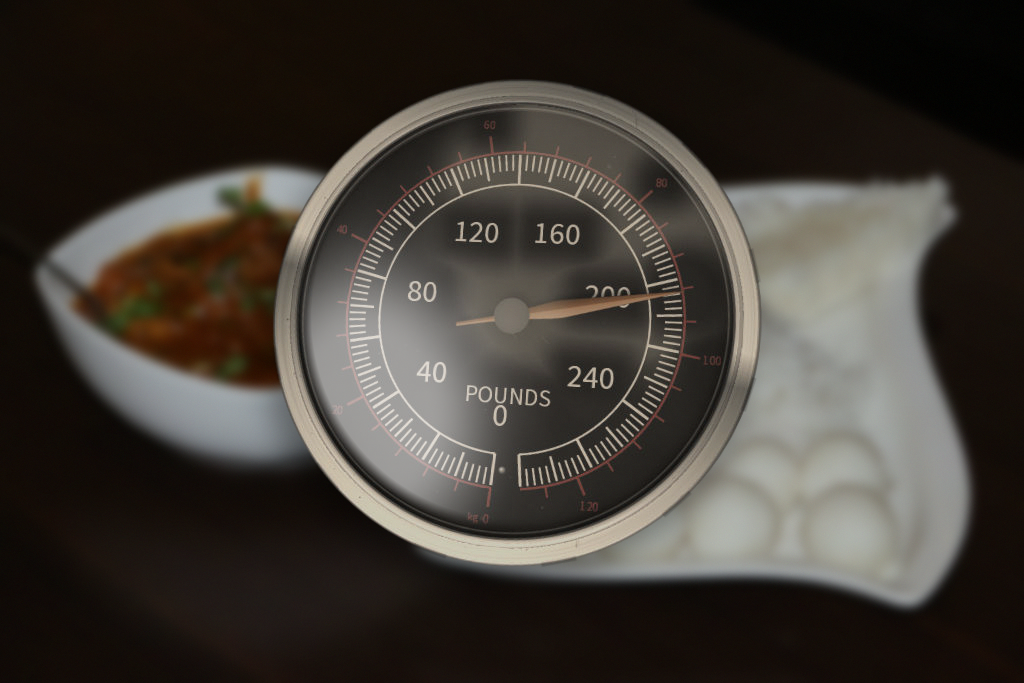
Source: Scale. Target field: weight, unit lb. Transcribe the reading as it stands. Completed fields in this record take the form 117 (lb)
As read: 204 (lb)
